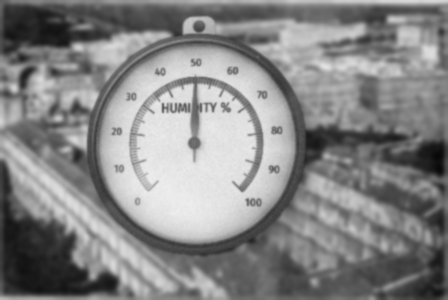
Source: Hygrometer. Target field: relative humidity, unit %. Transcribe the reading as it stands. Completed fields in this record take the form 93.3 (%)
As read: 50 (%)
